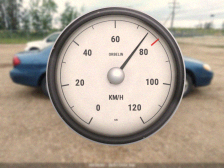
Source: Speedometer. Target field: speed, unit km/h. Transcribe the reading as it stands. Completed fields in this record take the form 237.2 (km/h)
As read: 75 (km/h)
